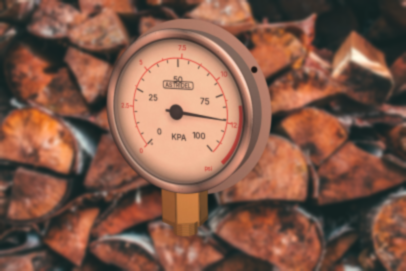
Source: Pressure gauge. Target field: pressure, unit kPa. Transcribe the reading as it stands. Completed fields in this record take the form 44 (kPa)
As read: 85 (kPa)
